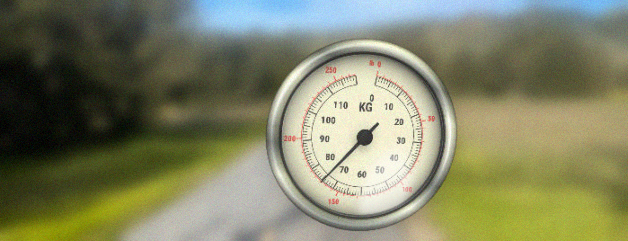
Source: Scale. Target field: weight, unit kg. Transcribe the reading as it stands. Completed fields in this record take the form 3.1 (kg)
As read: 75 (kg)
